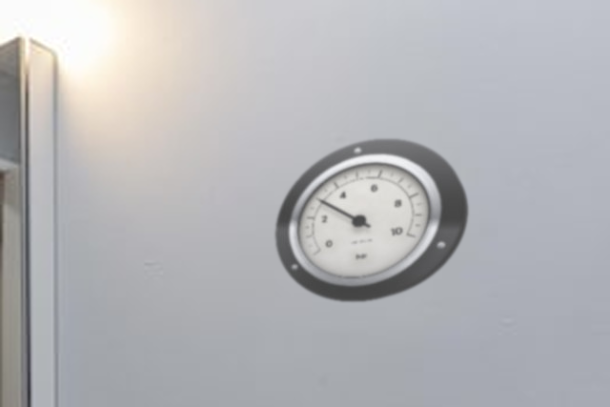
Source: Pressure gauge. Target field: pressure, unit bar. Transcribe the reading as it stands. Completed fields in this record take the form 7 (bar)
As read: 3 (bar)
